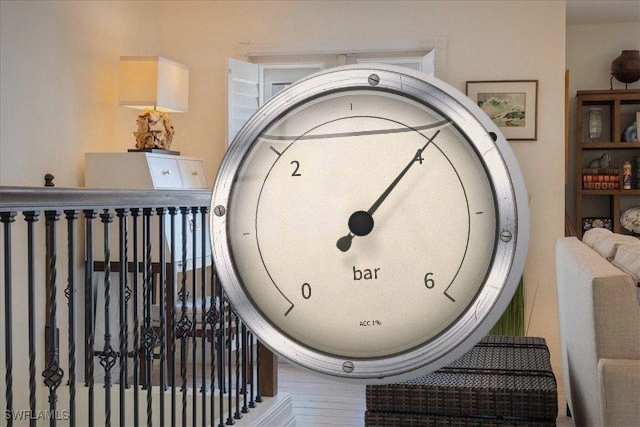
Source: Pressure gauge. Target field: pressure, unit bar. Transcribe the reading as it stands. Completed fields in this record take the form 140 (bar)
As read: 4 (bar)
